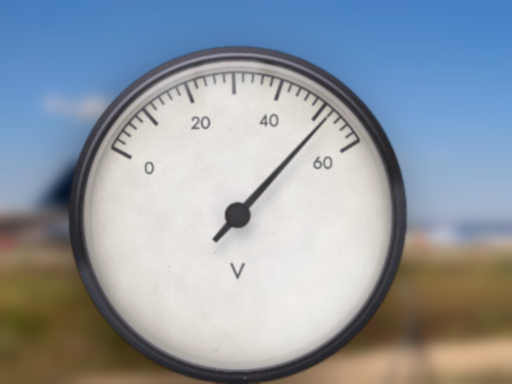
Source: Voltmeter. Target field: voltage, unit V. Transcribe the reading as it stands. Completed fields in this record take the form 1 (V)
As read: 52 (V)
